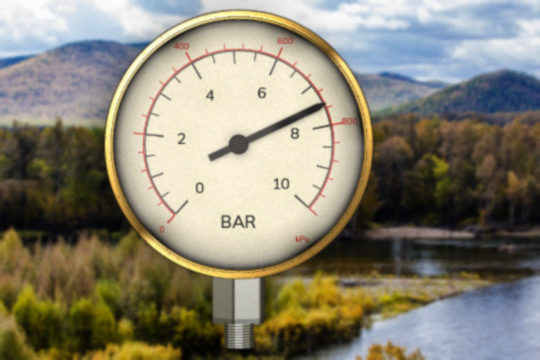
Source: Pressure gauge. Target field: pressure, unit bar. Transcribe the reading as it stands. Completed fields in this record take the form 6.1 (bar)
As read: 7.5 (bar)
